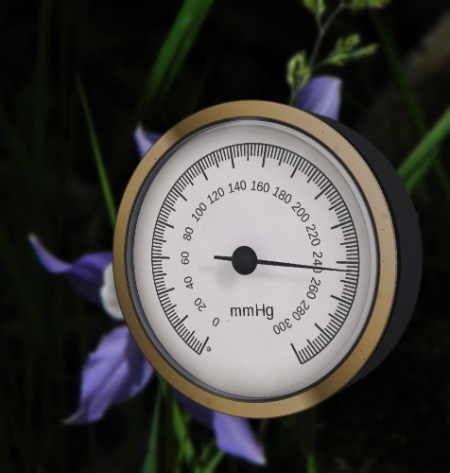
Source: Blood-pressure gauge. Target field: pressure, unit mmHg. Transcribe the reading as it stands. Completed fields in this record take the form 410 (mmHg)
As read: 244 (mmHg)
